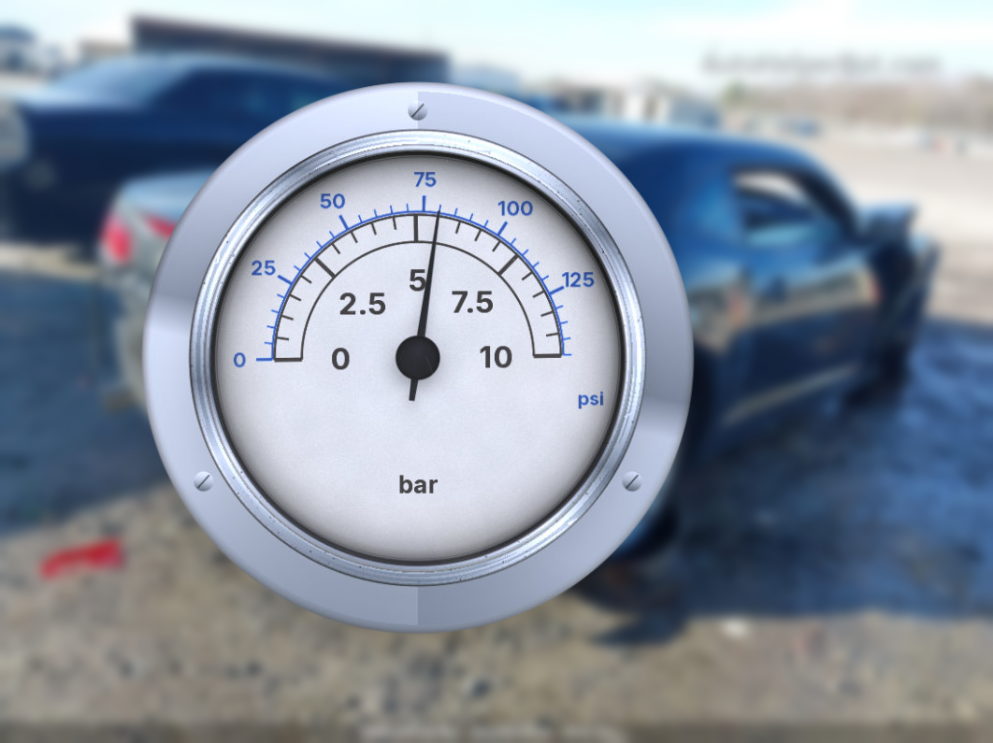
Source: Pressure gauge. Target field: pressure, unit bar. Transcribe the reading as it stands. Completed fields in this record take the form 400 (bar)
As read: 5.5 (bar)
